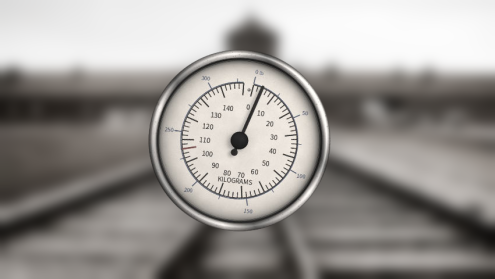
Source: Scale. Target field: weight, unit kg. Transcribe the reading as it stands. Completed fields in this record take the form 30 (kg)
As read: 4 (kg)
